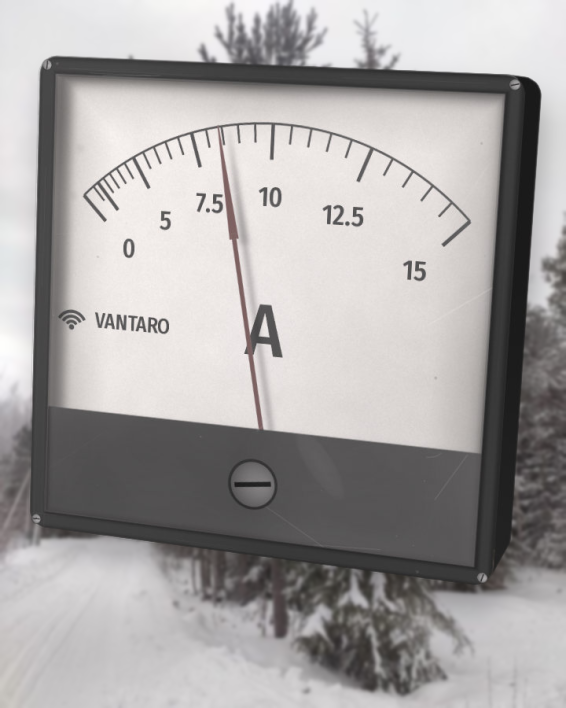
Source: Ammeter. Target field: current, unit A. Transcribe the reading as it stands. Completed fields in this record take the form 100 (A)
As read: 8.5 (A)
